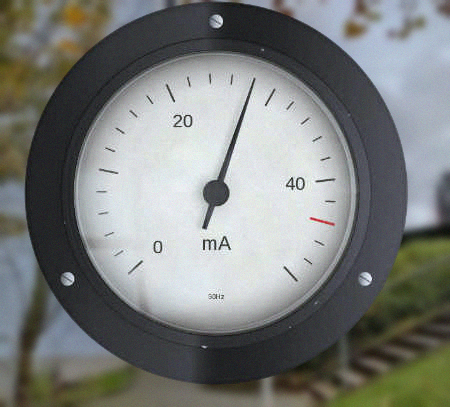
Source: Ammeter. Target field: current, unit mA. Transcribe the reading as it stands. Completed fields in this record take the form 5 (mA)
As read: 28 (mA)
